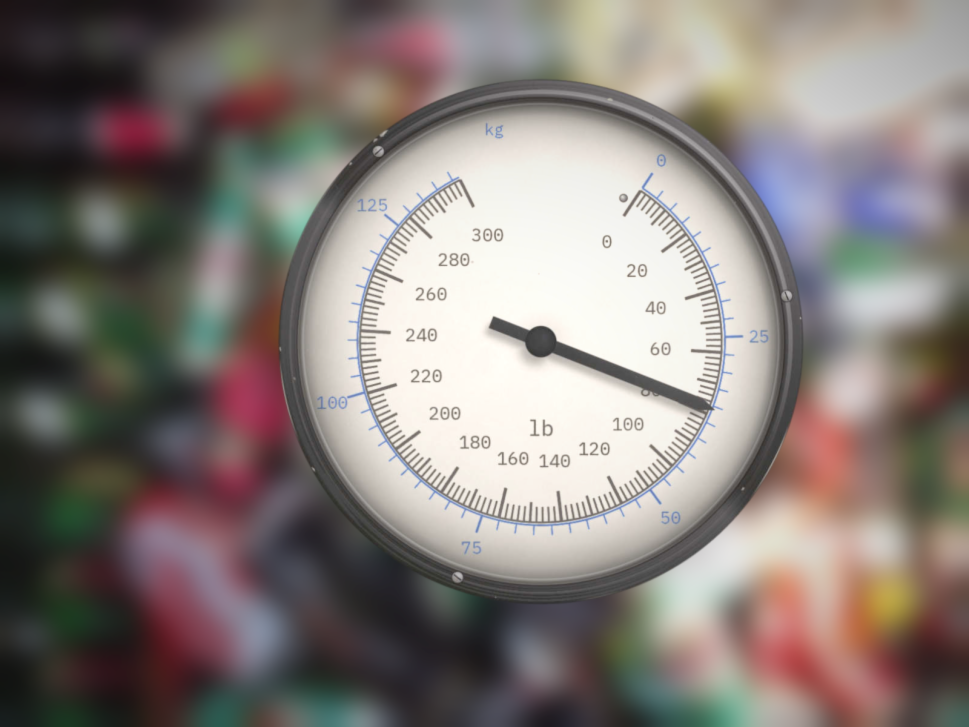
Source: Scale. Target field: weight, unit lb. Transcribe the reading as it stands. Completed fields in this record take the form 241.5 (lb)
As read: 78 (lb)
